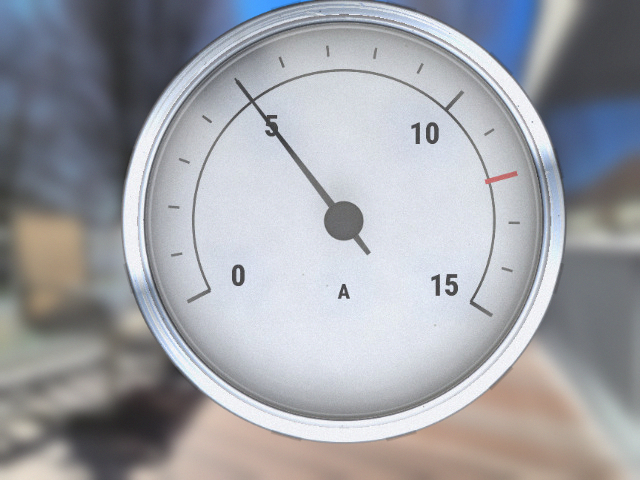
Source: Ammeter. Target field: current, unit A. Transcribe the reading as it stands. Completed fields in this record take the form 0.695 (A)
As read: 5 (A)
